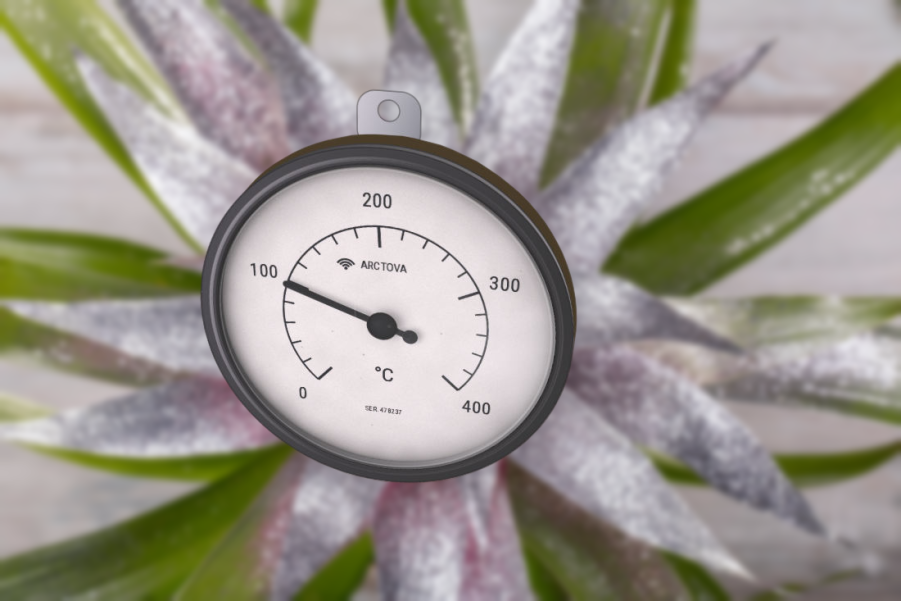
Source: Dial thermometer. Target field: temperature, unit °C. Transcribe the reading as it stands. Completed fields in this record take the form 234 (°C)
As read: 100 (°C)
